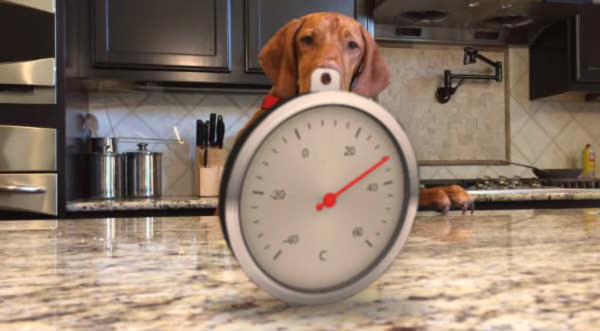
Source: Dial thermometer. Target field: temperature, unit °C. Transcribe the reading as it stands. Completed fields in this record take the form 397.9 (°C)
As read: 32 (°C)
